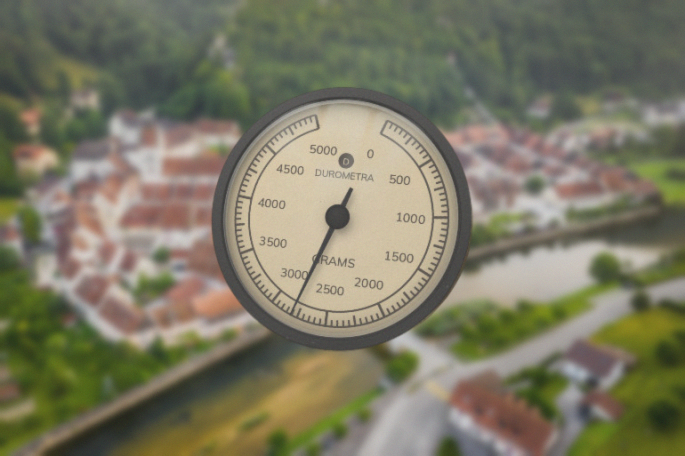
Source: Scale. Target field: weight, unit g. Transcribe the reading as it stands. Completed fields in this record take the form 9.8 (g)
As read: 2800 (g)
